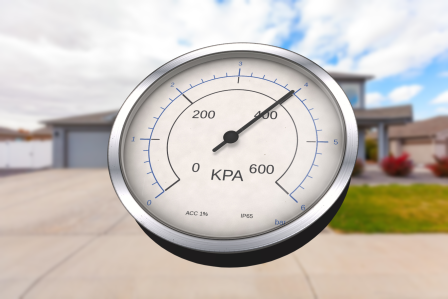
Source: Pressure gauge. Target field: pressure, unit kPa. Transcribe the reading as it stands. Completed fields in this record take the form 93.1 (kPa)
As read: 400 (kPa)
